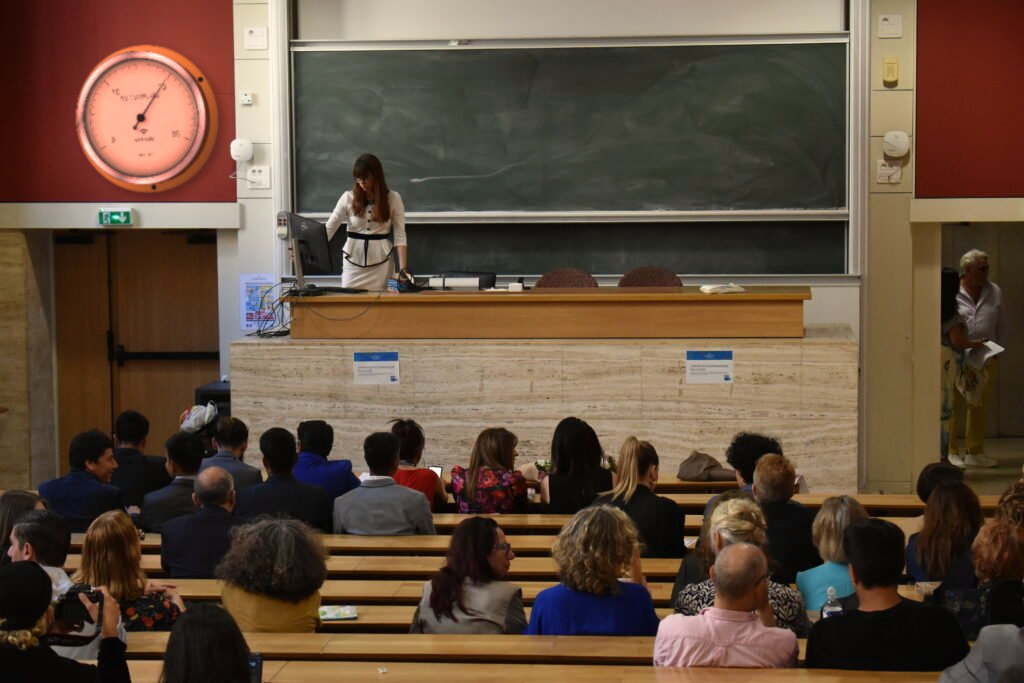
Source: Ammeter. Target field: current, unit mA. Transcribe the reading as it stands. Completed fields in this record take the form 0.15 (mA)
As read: 20 (mA)
